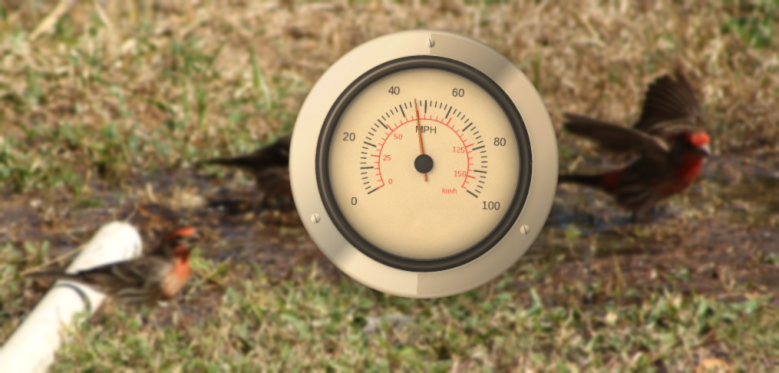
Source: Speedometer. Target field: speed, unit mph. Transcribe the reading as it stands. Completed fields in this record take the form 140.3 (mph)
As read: 46 (mph)
